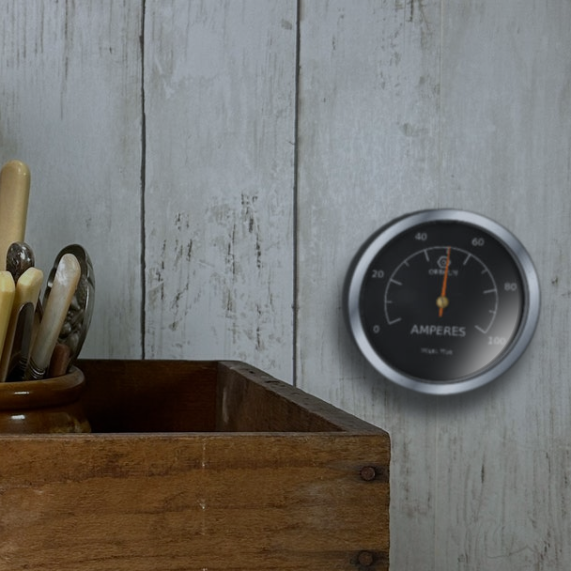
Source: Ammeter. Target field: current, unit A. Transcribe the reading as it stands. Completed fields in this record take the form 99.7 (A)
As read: 50 (A)
